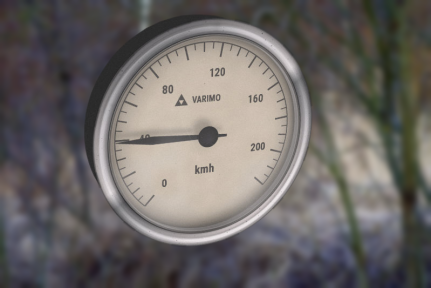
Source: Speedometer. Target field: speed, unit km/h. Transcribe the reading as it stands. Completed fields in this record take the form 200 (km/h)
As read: 40 (km/h)
